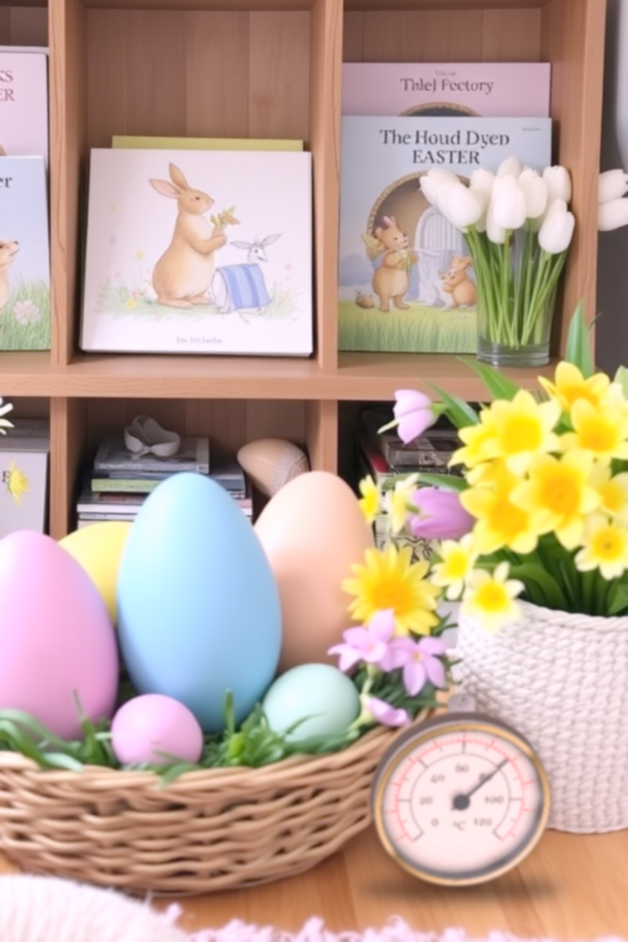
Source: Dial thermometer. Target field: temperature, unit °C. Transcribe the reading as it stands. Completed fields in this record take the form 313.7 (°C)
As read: 80 (°C)
